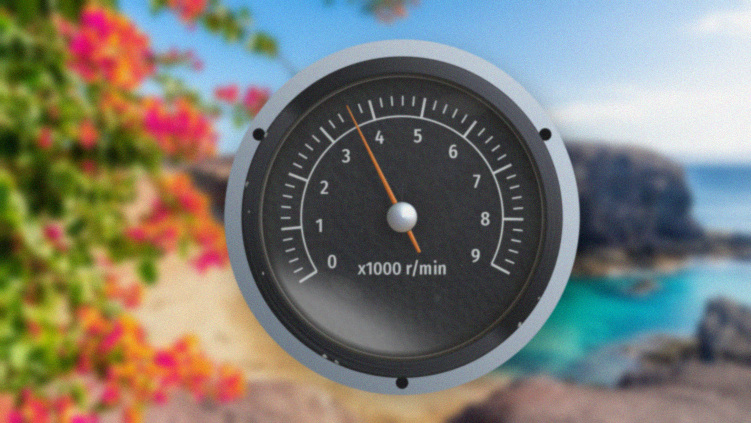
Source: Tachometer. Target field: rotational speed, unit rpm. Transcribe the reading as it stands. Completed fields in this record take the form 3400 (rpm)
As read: 3600 (rpm)
